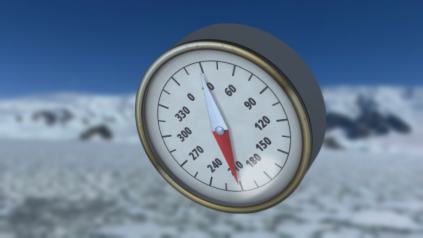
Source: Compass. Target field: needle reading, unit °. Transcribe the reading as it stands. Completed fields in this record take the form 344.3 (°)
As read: 210 (°)
